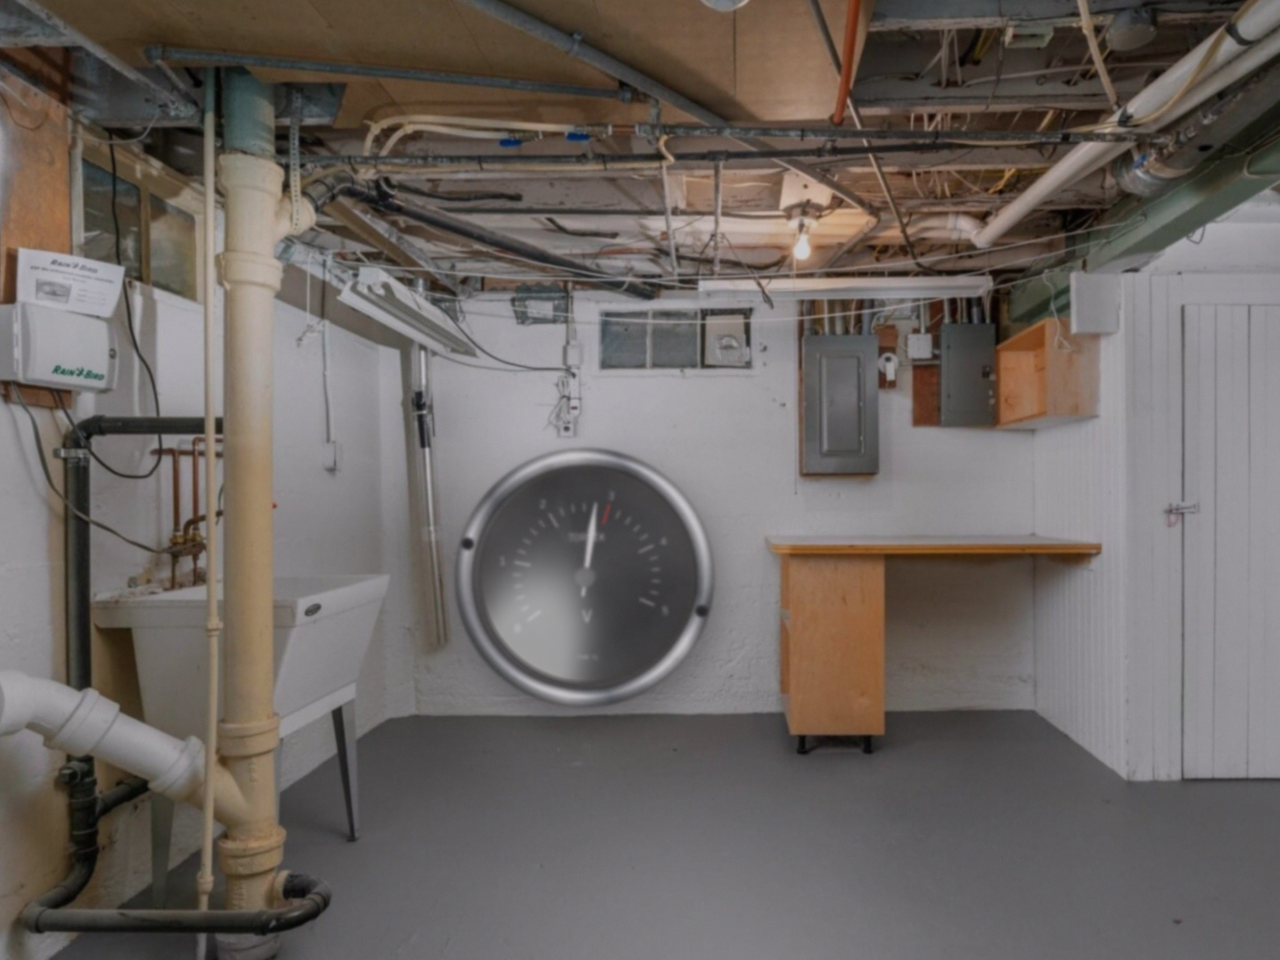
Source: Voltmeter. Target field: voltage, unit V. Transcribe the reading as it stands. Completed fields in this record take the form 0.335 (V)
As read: 2.8 (V)
